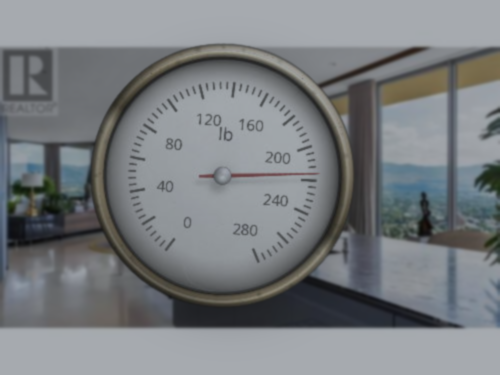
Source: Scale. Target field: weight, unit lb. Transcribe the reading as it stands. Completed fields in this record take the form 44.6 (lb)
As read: 216 (lb)
